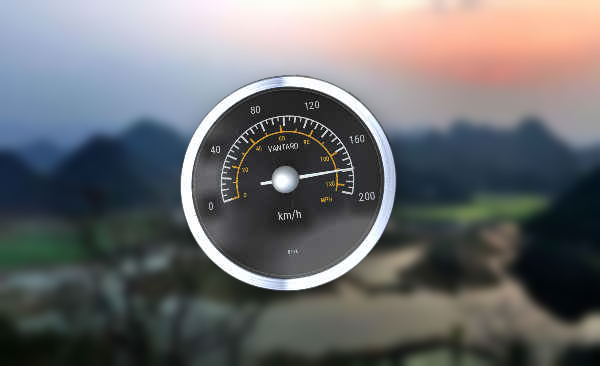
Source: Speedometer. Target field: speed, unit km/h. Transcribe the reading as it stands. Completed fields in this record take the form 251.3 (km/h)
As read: 180 (km/h)
